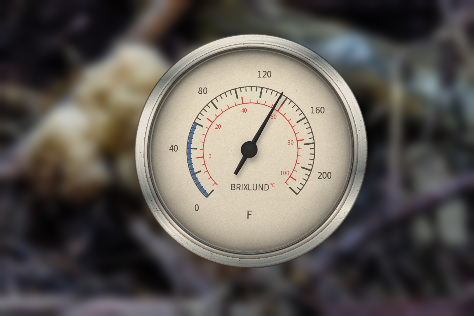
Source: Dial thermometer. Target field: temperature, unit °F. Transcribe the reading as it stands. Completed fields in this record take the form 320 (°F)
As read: 136 (°F)
